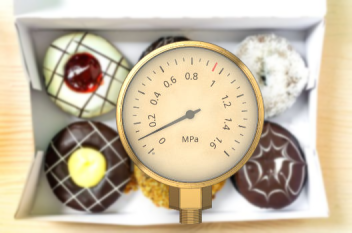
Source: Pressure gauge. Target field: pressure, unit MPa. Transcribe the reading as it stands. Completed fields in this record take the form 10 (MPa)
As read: 0.1 (MPa)
